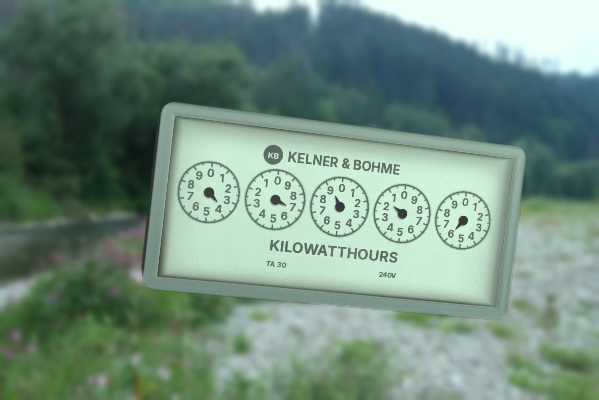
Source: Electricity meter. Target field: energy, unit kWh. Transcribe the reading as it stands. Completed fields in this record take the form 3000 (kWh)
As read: 36916 (kWh)
